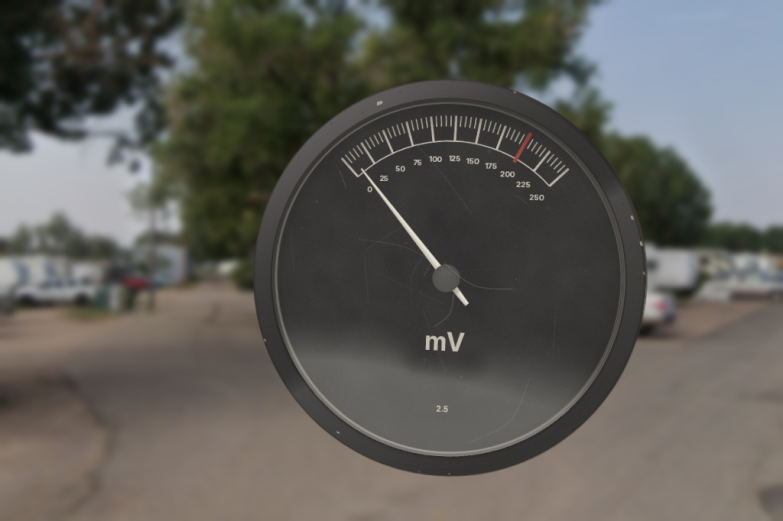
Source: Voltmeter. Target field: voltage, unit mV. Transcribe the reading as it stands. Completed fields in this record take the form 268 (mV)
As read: 10 (mV)
